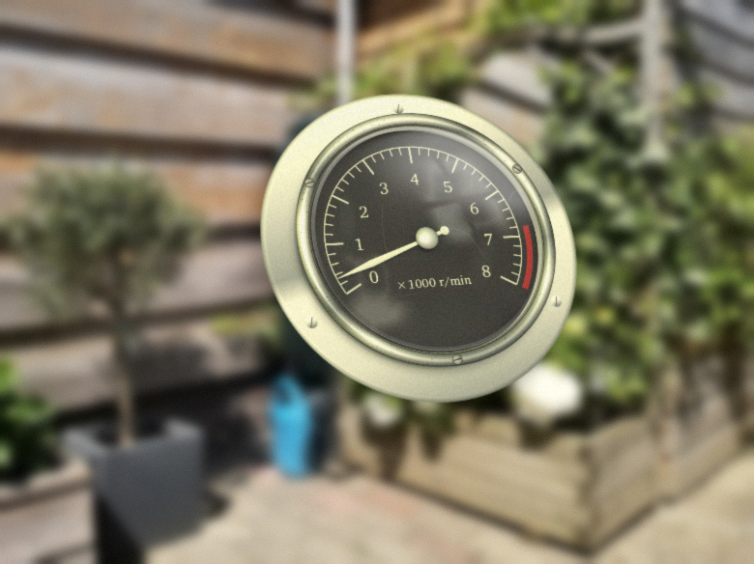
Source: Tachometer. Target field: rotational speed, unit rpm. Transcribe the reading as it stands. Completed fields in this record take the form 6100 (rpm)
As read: 300 (rpm)
